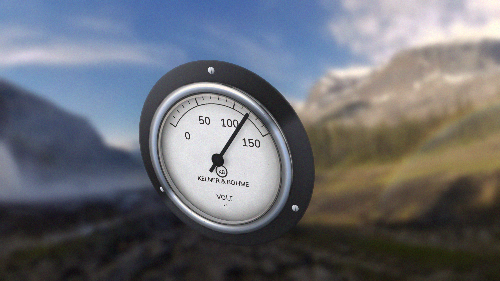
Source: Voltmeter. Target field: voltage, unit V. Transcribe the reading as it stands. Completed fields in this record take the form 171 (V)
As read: 120 (V)
